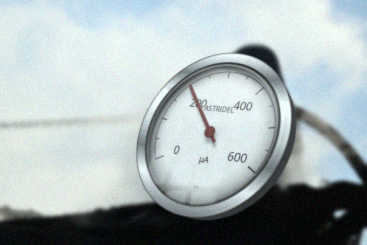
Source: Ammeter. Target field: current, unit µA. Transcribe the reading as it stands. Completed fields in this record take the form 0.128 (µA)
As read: 200 (µA)
